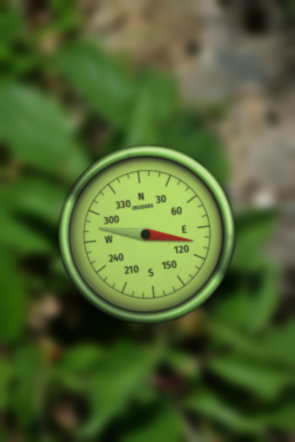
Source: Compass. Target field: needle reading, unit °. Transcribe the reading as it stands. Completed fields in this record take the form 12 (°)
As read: 105 (°)
